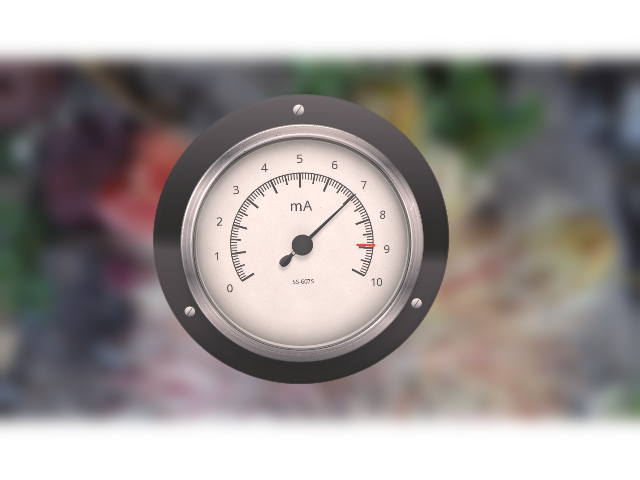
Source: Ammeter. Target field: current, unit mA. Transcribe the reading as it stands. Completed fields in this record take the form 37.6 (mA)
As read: 7 (mA)
